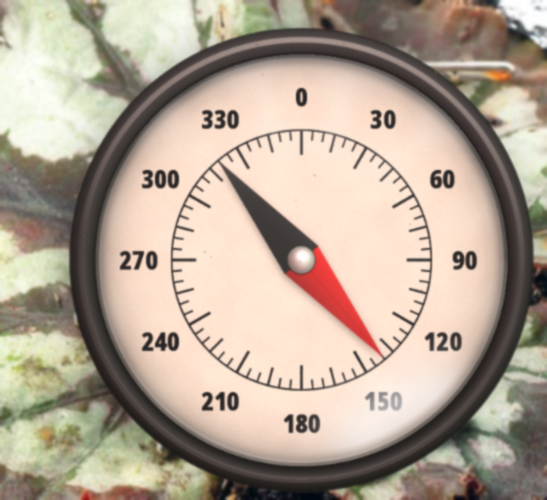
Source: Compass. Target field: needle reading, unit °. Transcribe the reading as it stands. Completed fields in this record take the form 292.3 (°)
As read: 140 (°)
